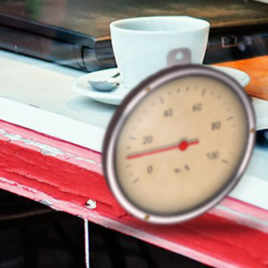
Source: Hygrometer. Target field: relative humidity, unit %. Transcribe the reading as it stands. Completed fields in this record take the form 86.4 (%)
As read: 12 (%)
